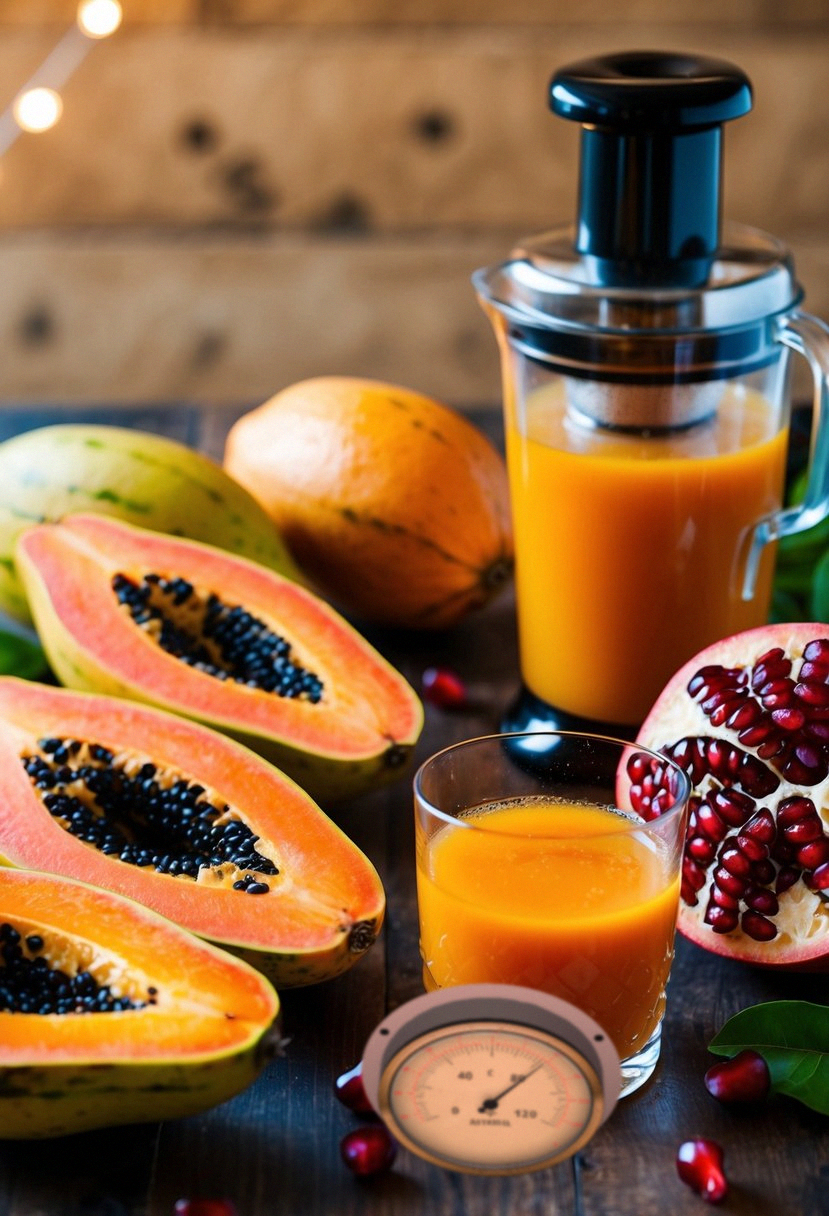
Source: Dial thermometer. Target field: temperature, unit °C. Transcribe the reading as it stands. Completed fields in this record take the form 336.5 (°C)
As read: 80 (°C)
